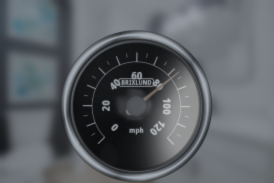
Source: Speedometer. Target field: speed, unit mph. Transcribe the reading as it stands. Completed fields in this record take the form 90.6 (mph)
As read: 82.5 (mph)
